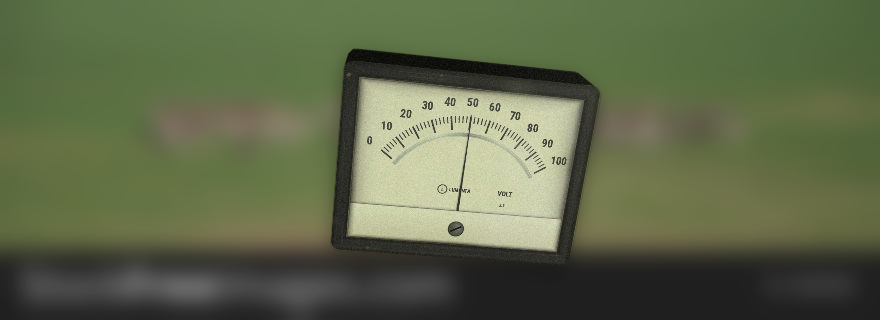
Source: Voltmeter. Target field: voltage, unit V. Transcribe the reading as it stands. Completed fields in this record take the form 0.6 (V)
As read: 50 (V)
